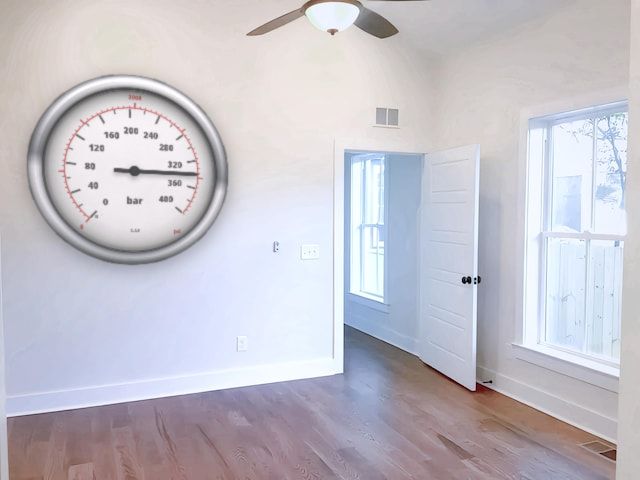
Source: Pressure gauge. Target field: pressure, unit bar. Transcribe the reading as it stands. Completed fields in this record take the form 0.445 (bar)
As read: 340 (bar)
